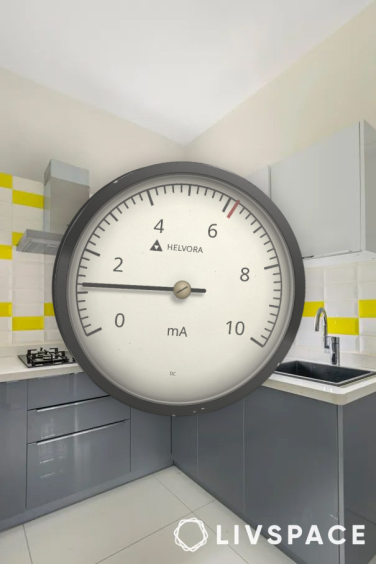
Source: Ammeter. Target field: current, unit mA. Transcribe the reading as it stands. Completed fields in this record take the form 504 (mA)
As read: 1.2 (mA)
